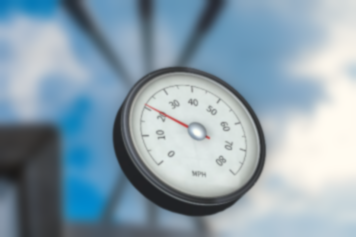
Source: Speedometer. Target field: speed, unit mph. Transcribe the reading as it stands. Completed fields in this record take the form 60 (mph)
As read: 20 (mph)
